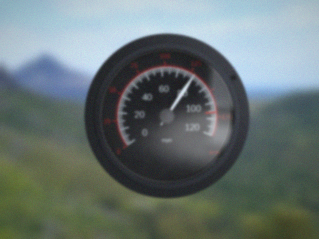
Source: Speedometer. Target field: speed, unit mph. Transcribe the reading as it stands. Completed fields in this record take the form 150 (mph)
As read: 80 (mph)
